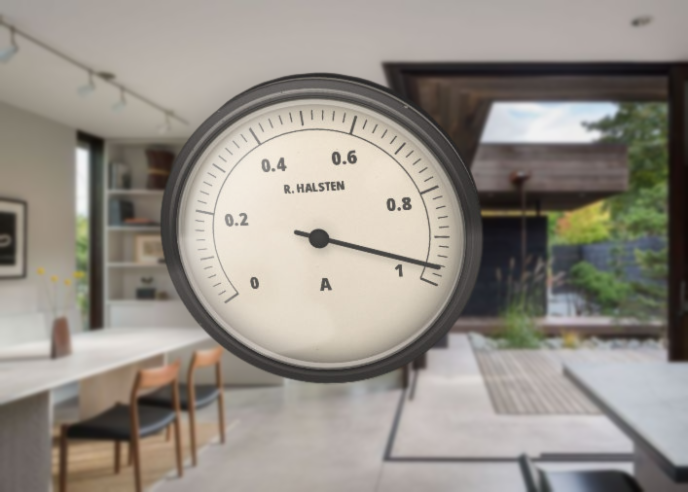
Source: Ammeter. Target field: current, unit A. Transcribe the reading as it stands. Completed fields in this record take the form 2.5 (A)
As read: 0.96 (A)
